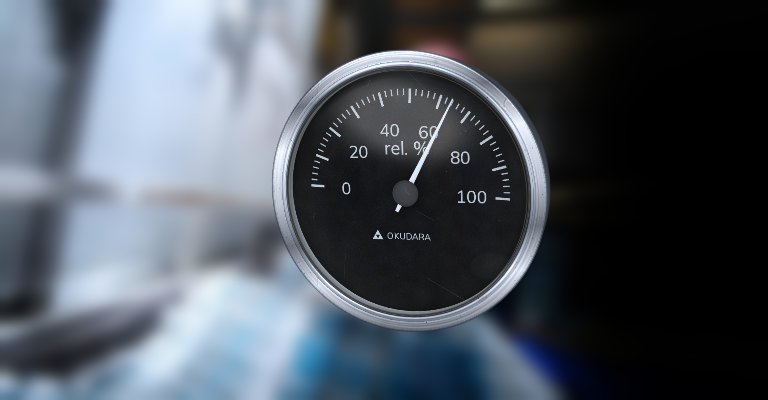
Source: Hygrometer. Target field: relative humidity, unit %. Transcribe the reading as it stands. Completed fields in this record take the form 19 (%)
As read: 64 (%)
